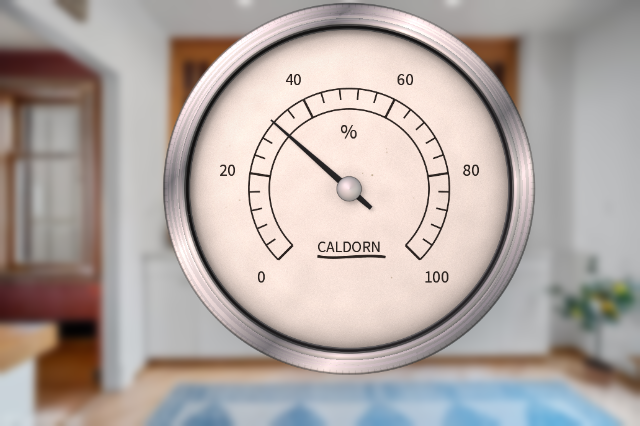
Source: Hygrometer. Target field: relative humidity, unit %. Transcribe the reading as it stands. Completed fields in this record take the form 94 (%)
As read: 32 (%)
